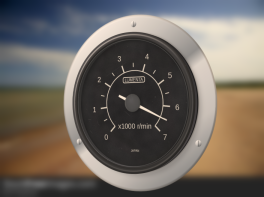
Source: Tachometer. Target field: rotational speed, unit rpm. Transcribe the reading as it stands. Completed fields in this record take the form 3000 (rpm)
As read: 6500 (rpm)
